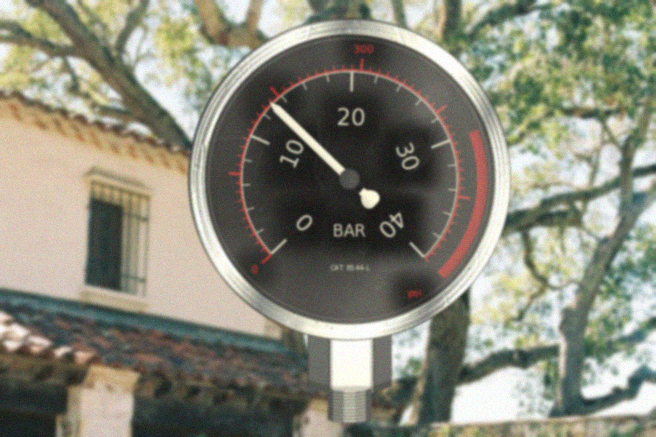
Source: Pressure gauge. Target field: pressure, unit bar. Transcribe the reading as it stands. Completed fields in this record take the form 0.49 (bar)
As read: 13 (bar)
